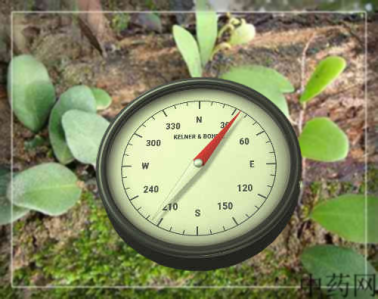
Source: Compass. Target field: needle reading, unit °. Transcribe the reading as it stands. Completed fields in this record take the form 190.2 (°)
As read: 35 (°)
